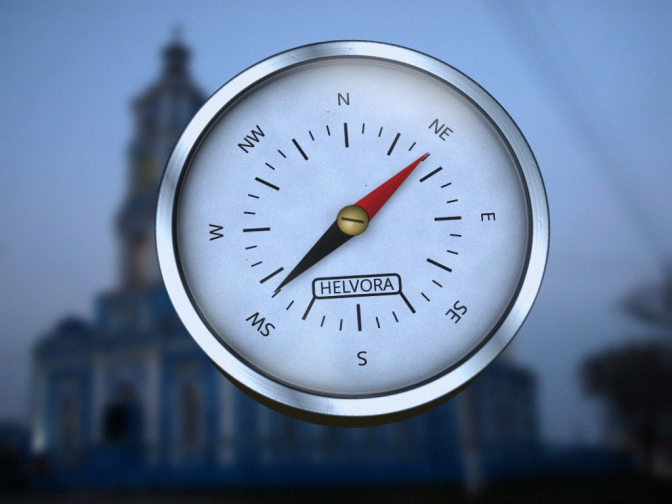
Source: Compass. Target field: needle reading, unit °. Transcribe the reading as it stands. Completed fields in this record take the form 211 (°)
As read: 50 (°)
